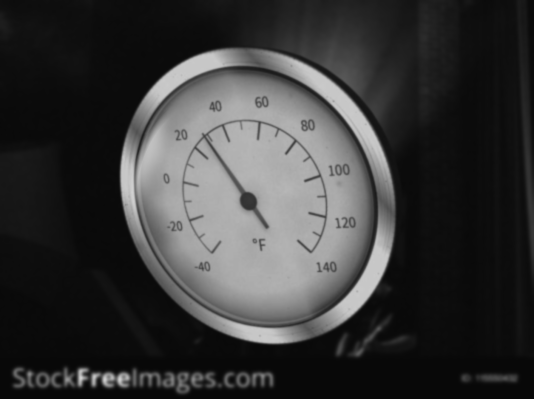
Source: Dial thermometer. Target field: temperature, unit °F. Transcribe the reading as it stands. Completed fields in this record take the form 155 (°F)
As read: 30 (°F)
